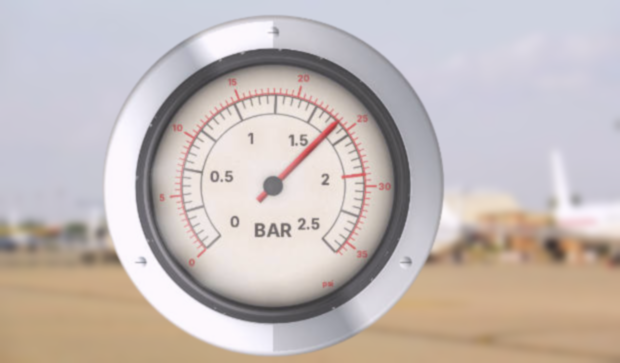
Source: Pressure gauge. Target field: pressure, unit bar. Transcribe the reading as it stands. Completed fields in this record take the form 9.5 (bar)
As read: 1.65 (bar)
